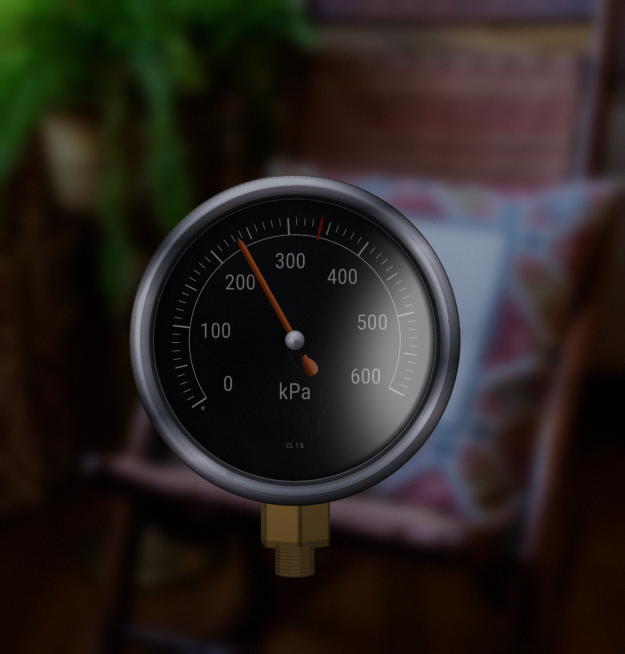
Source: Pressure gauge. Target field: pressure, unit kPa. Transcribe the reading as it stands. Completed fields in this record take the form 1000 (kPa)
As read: 235 (kPa)
